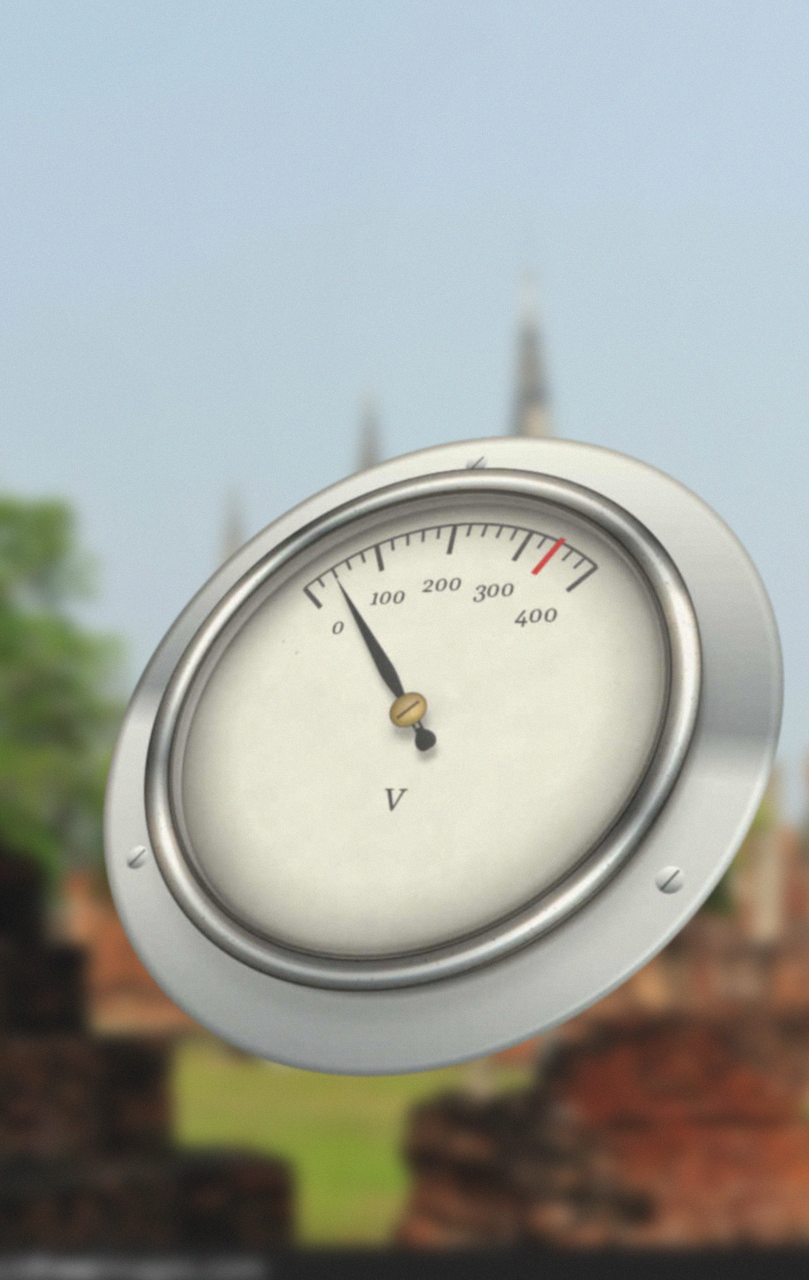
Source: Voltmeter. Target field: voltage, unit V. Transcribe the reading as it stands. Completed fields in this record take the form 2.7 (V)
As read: 40 (V)
